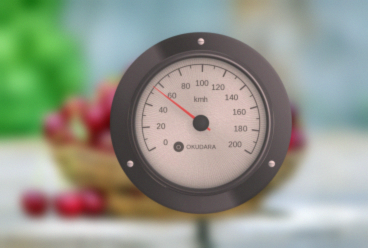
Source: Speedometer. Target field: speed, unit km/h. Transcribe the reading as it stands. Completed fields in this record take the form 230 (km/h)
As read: 55 (km/h)
